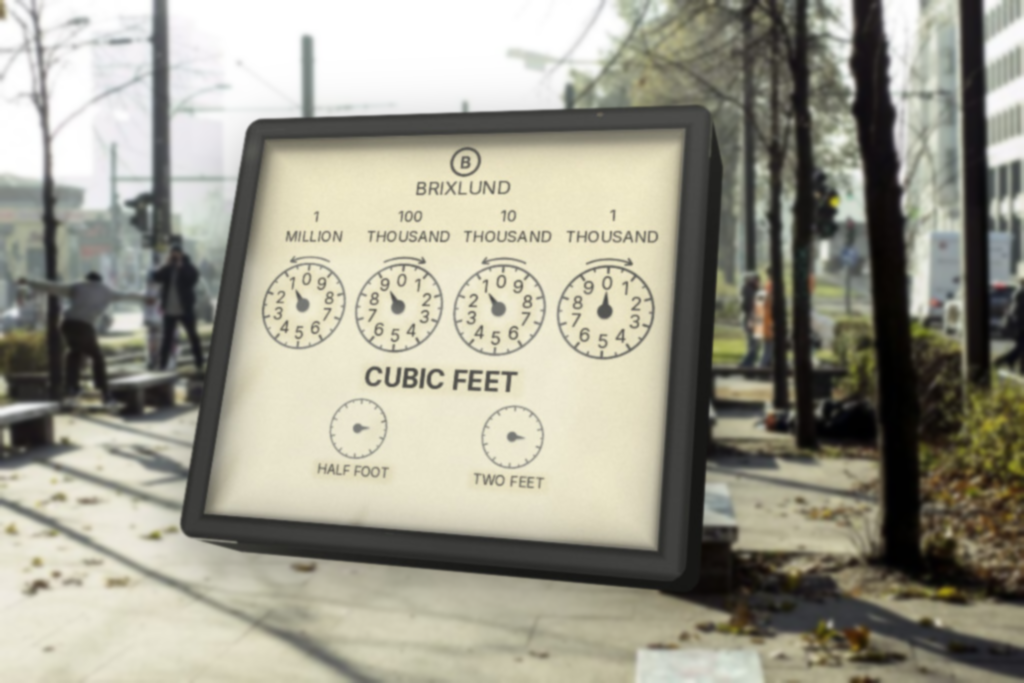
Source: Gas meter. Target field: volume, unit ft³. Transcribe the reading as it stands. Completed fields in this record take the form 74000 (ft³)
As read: 91000 (ft³)
